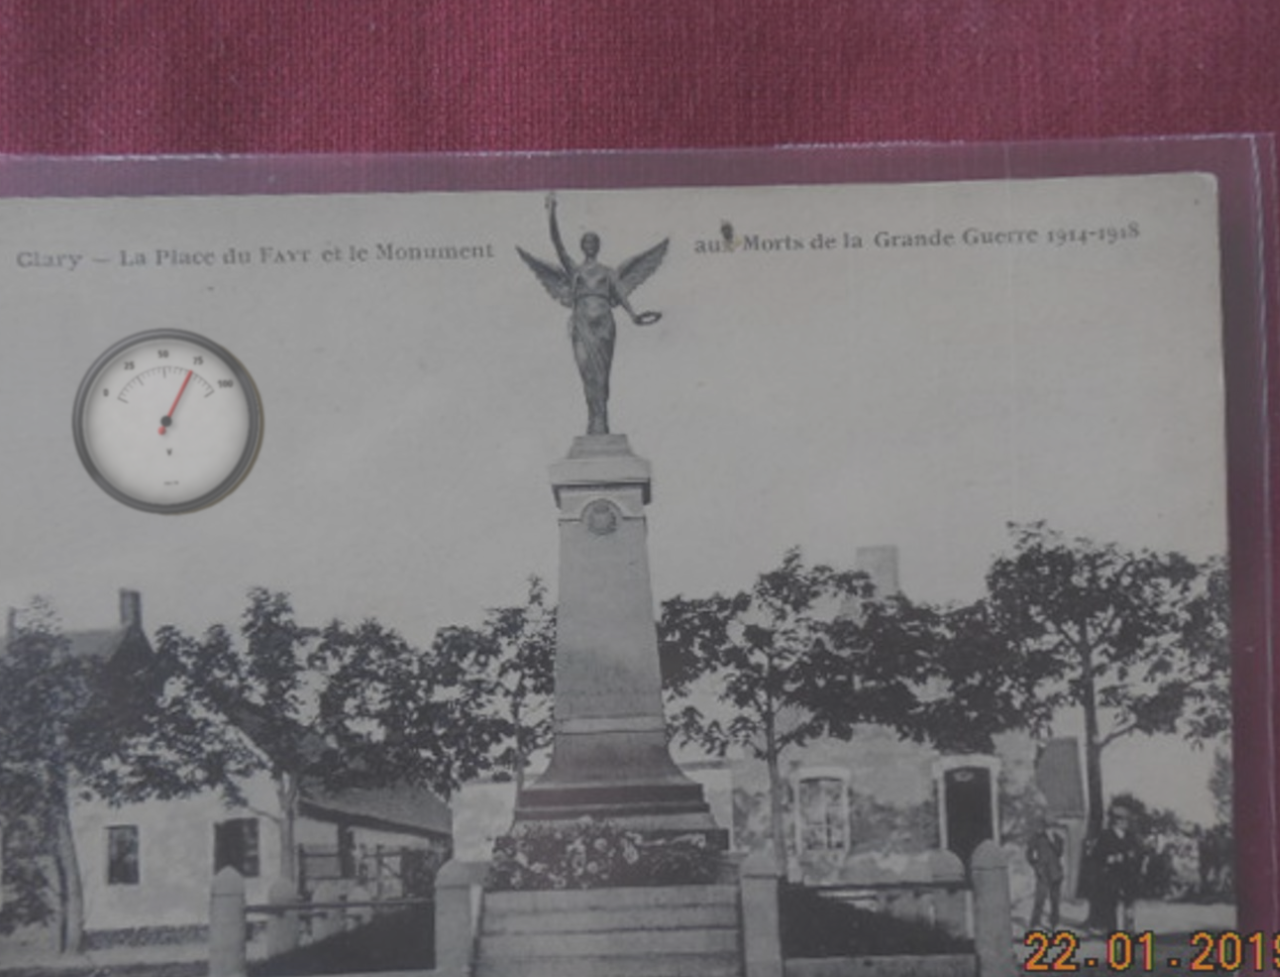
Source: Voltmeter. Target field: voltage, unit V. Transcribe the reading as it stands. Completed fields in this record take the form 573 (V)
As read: 75 (V)
